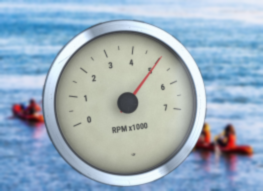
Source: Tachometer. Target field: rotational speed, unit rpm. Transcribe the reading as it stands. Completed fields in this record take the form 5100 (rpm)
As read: 5000 (rpm)
